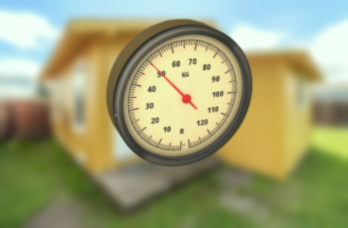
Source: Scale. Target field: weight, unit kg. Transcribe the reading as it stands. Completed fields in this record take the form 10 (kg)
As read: 50 (kg)
